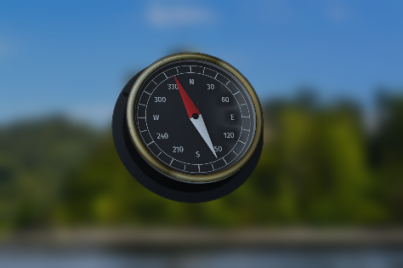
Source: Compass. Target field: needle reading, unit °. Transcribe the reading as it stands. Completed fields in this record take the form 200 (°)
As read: 337.5 (°)
